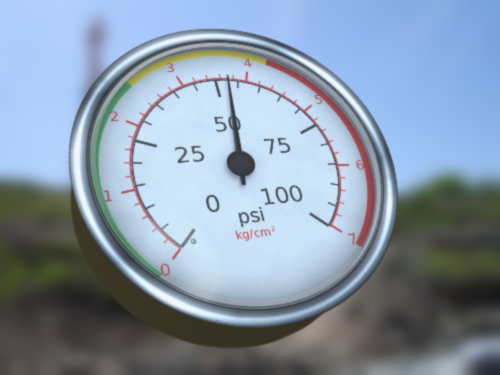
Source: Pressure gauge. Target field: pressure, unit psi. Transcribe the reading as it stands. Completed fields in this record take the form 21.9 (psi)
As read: 52.5 (psi)
